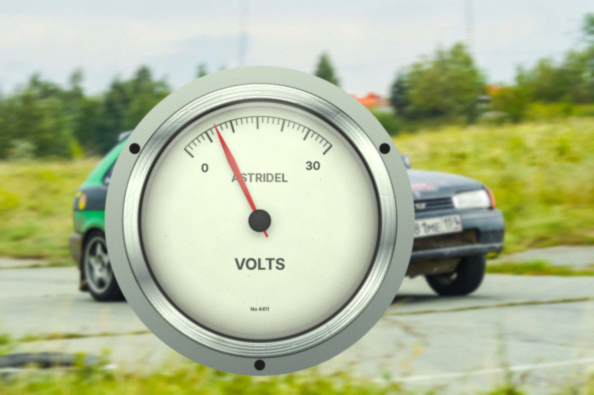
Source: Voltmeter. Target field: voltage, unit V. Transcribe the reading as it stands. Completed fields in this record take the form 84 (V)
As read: 7 (V)
